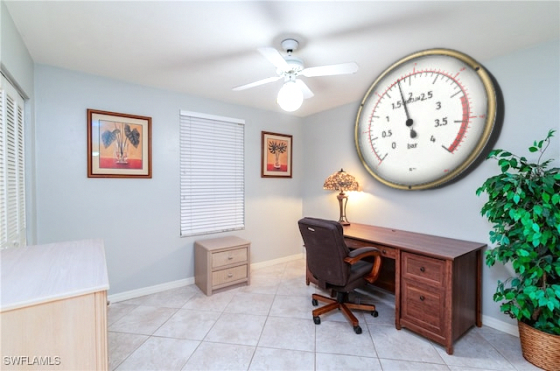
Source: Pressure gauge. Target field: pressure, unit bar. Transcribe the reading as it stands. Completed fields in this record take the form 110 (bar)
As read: 1.8 (bar)
